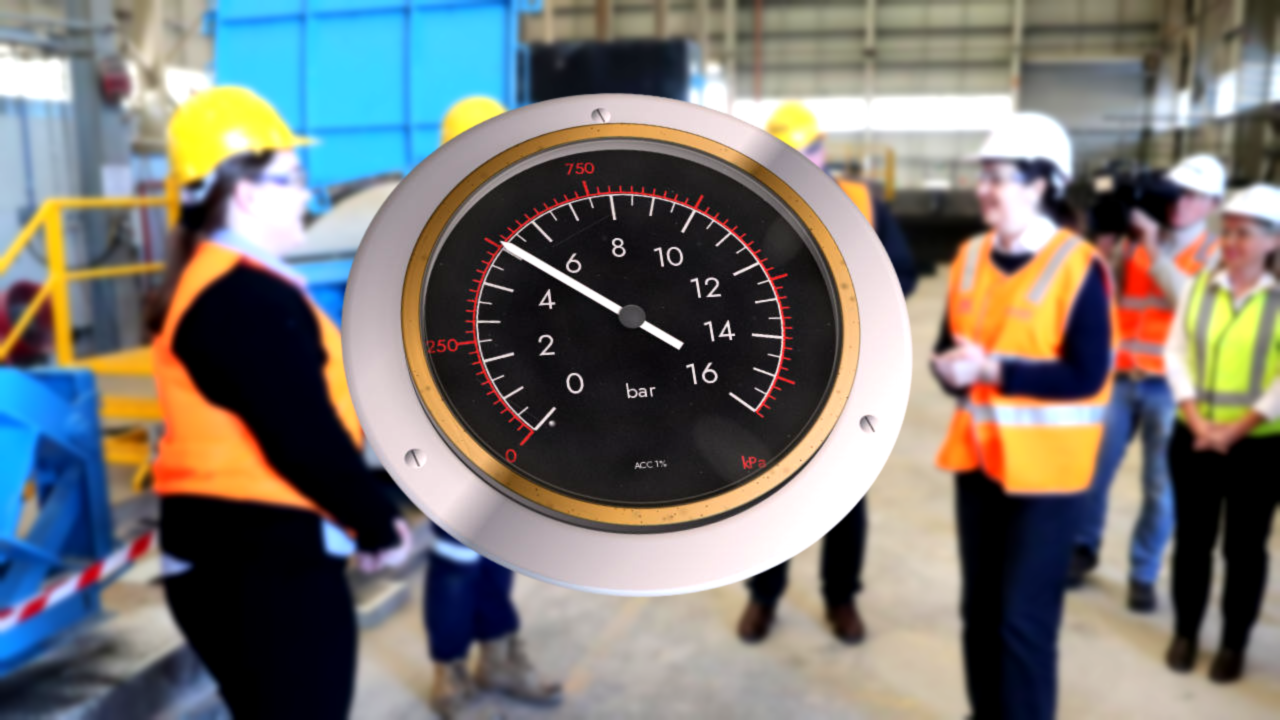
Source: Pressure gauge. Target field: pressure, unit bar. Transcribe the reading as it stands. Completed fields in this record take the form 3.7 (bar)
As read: 5 (bar)
